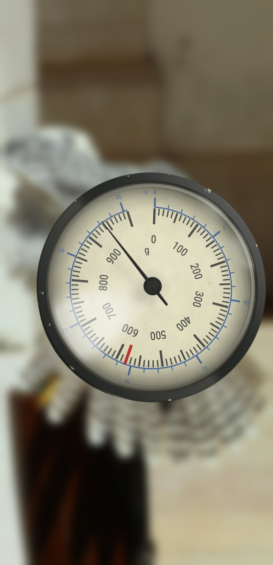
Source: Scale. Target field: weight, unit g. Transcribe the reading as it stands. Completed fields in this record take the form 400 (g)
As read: 940 (g)
